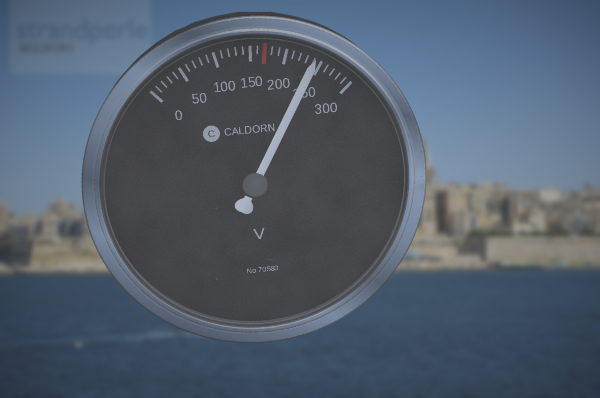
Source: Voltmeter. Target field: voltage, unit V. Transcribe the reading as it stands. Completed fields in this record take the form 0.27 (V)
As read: 240 (V)
